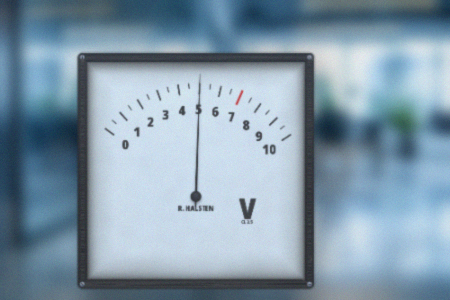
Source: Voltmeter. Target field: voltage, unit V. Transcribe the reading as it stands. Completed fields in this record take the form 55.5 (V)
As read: 5 (V)
